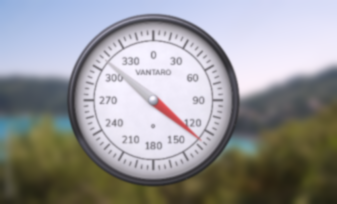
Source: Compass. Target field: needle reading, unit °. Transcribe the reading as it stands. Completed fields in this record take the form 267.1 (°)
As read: 130 (°)
